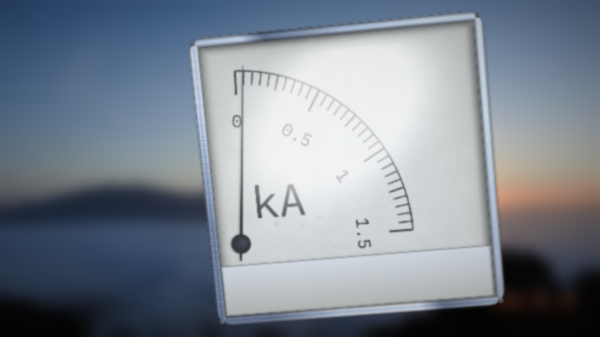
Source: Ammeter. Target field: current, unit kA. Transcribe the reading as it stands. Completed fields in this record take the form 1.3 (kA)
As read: 0.05 (kA)
